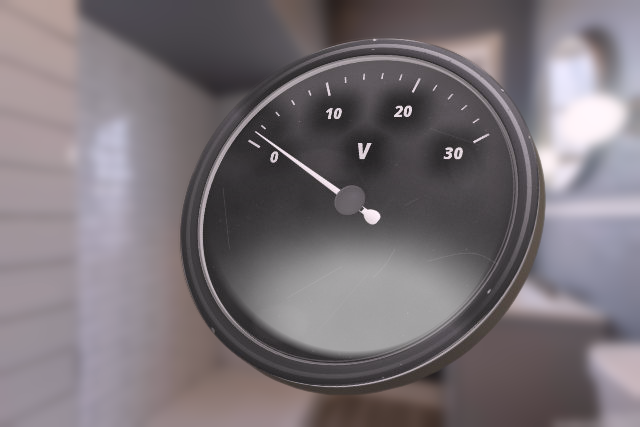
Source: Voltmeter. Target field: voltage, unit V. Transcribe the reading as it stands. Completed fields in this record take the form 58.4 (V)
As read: 1 (V)
